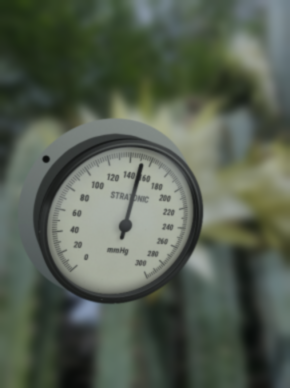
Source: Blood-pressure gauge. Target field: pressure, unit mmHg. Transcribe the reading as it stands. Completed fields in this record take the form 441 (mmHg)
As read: 150 (mmHg)
